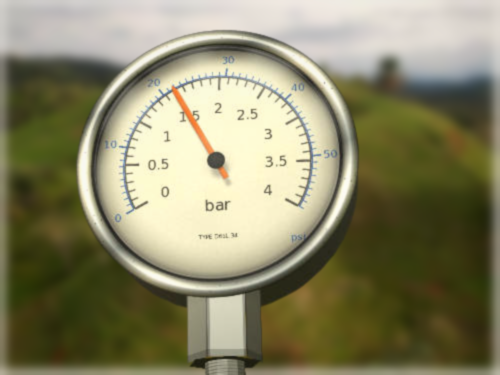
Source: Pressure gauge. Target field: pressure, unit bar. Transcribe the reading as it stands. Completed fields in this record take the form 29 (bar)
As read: 1.5 (bar)
